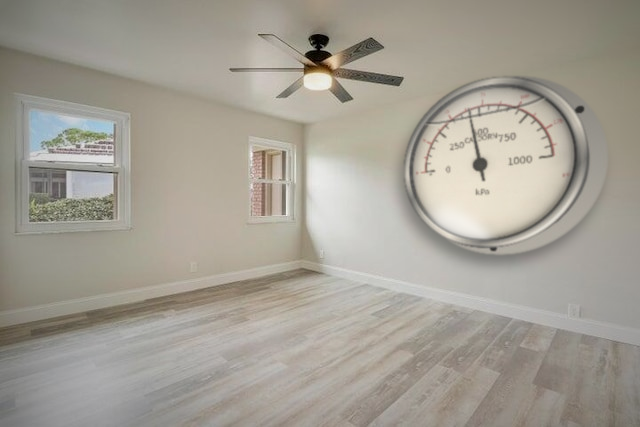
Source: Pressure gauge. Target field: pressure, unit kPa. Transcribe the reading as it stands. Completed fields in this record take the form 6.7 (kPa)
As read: 450 (kPa)
